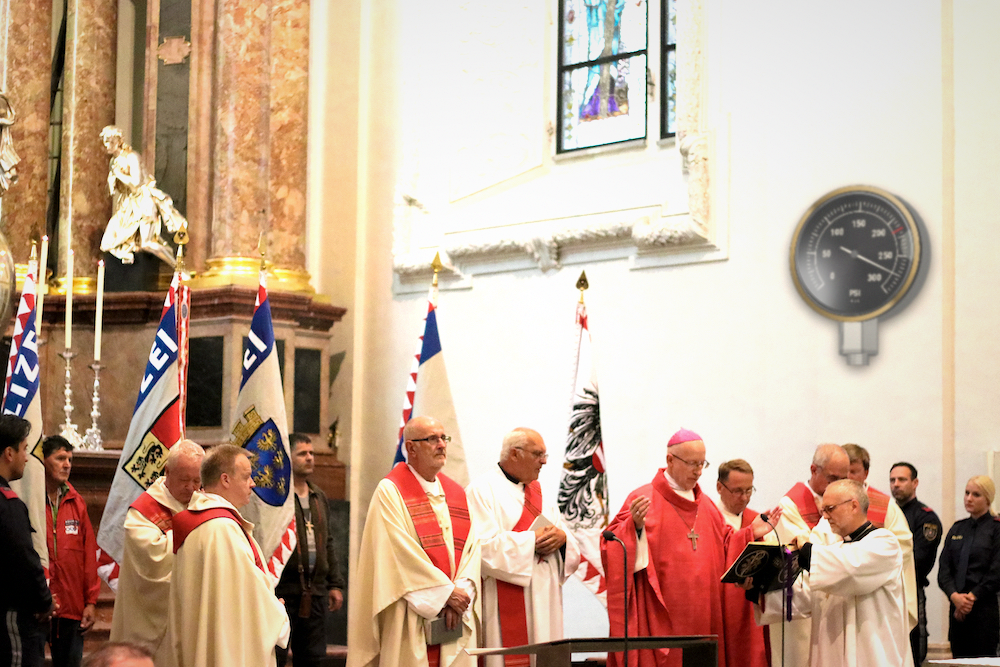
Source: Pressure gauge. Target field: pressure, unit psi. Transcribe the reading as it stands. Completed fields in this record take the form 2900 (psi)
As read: 275 (psi)
